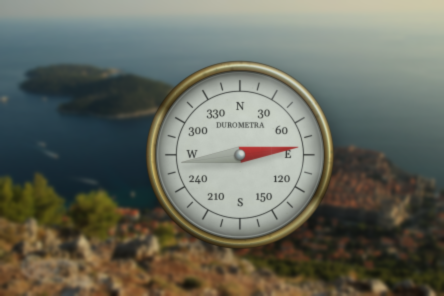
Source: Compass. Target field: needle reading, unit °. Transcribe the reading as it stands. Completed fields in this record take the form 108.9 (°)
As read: 82.5 (°)
